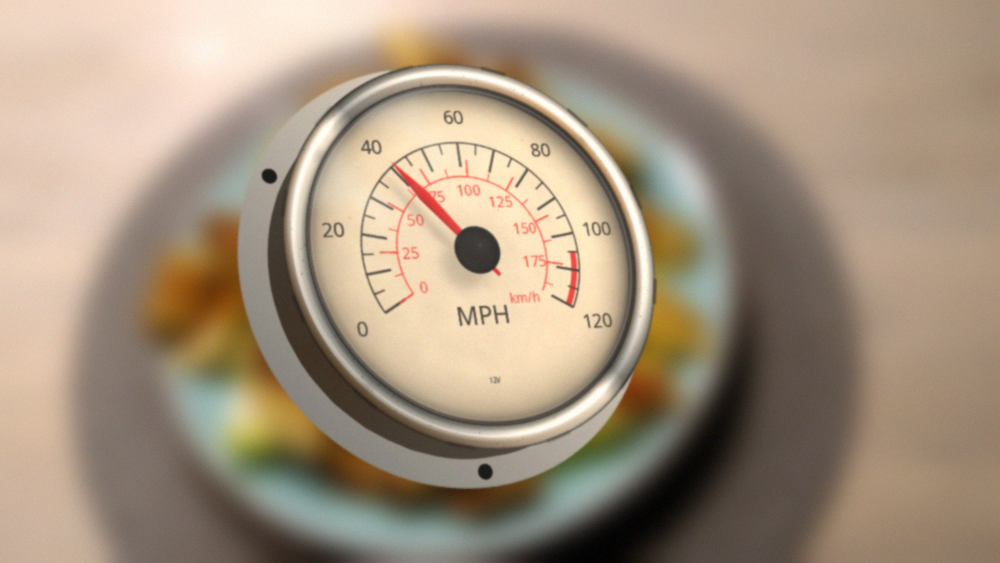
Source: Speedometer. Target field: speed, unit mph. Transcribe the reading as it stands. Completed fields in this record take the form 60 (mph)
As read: 40 (mph)
